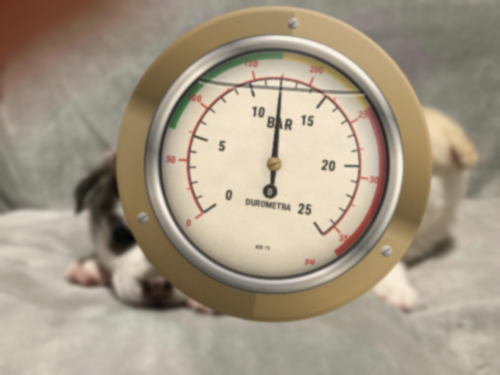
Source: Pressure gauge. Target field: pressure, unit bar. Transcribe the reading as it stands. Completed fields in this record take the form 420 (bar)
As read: 12 (bar)
